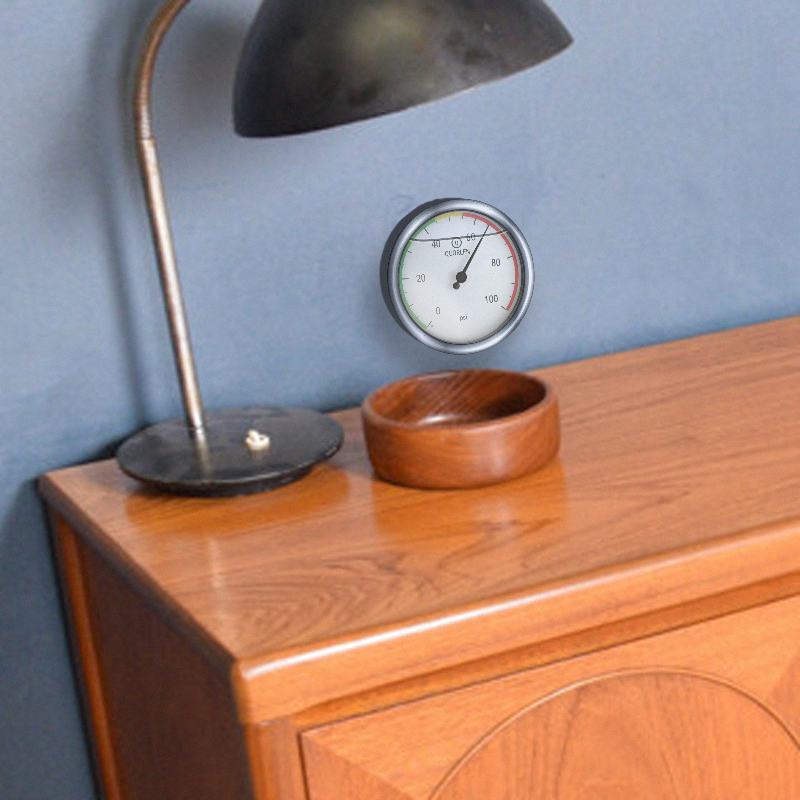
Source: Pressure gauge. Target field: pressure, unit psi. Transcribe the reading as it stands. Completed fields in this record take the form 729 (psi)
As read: 65 (psi)
